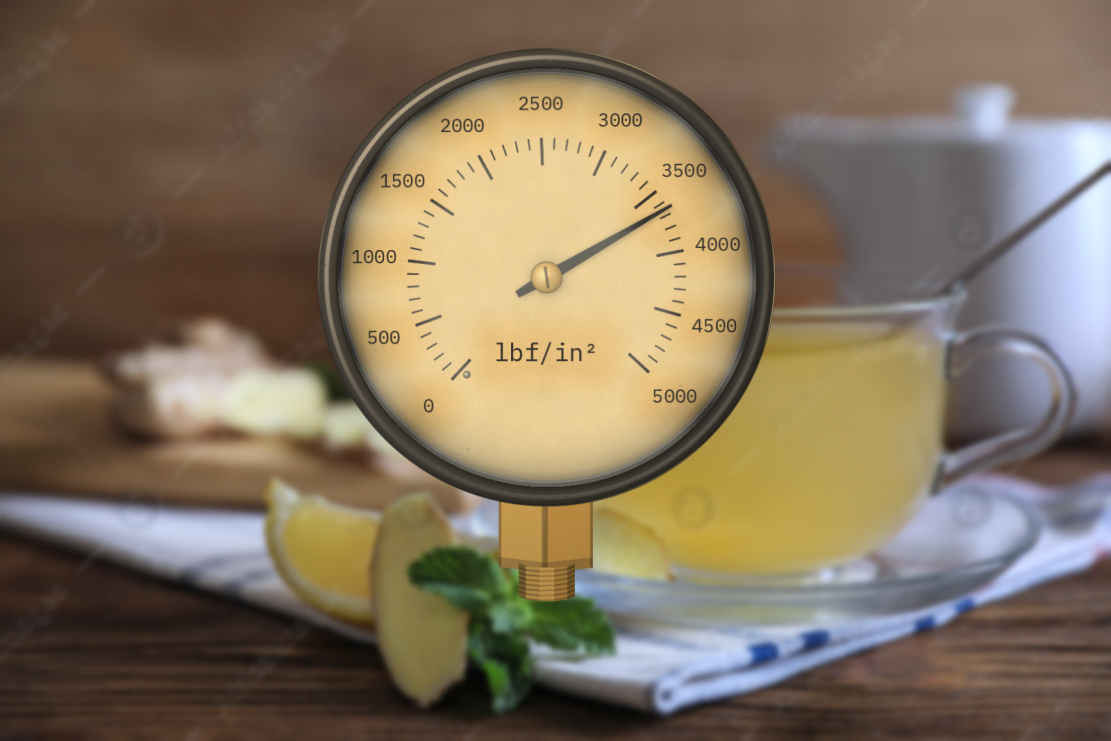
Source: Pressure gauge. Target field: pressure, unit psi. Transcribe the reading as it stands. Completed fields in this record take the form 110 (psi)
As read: 3650 (psi)
